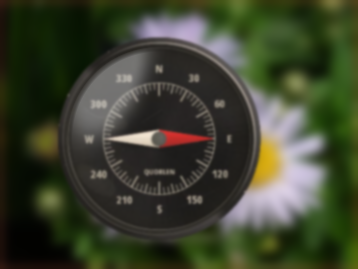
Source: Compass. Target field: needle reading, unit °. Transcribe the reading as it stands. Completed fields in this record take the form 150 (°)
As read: 90 (°)
